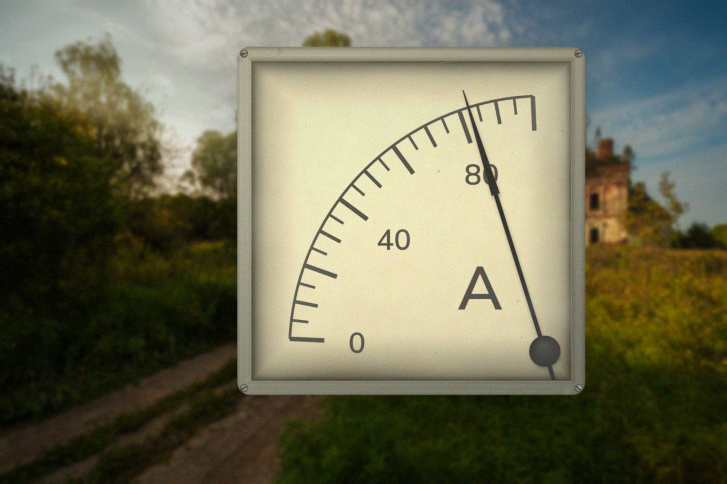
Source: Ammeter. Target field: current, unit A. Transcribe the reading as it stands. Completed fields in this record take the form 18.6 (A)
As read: 82.5 (A)
